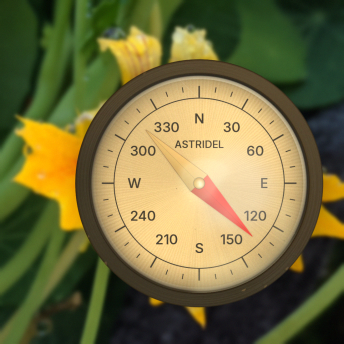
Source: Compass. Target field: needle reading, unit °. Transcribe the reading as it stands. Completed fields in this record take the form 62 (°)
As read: 135 (°)
